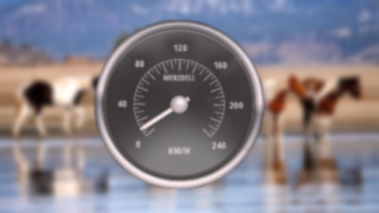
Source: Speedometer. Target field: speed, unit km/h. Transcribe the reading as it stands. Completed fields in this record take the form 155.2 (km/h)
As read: 10 (km/h)
